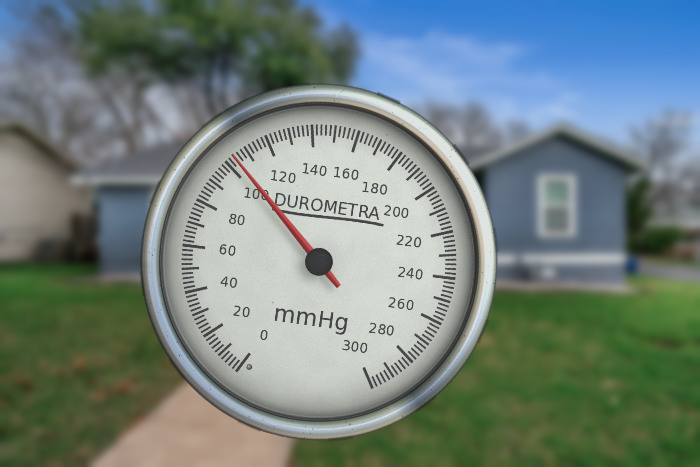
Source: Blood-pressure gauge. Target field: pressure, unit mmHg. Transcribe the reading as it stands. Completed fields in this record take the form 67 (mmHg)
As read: 104 (mmHg)
